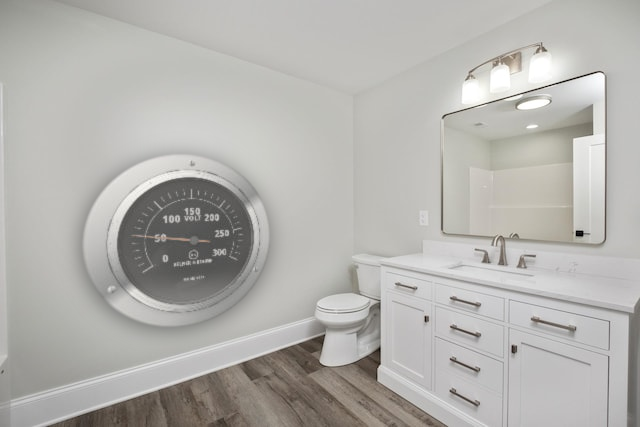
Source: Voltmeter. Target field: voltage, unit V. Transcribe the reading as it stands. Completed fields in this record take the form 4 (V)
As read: 50 (V)
